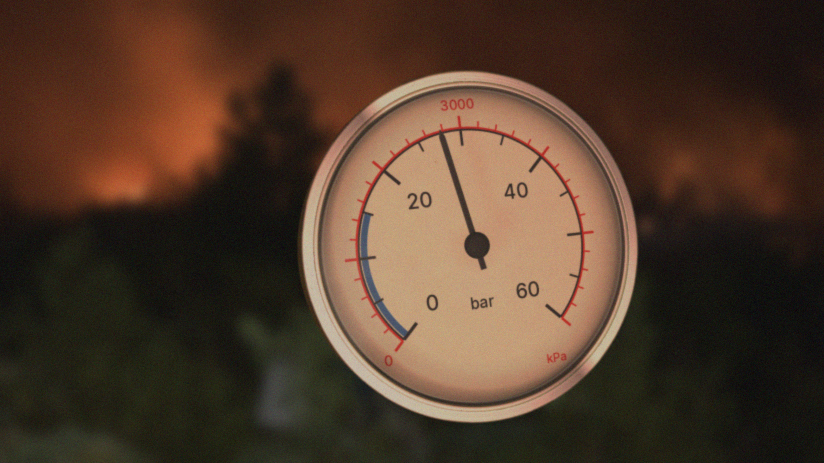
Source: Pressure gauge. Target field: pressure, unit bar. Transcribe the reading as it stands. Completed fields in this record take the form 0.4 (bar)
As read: 27.5 (bar)
